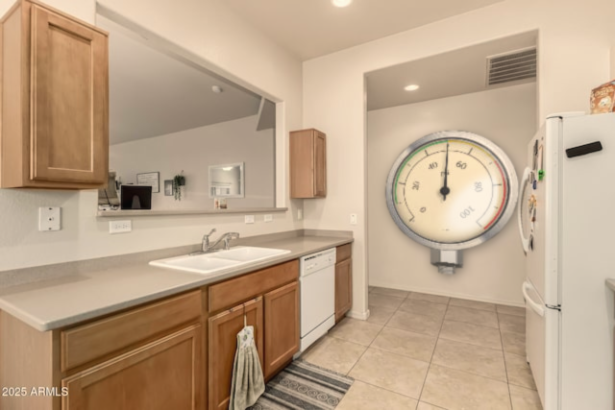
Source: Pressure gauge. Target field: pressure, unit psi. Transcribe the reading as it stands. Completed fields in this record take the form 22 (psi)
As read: 50 (psi)
